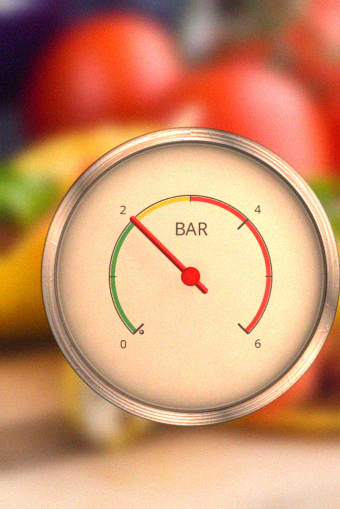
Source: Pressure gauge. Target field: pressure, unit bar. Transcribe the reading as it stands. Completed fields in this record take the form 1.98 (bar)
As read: 2 (bar)
